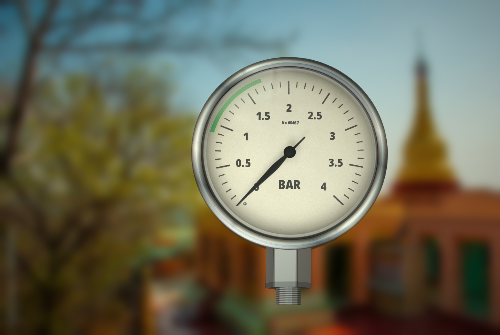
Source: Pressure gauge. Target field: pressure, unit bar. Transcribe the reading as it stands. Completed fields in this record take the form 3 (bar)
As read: 0 (bar)
